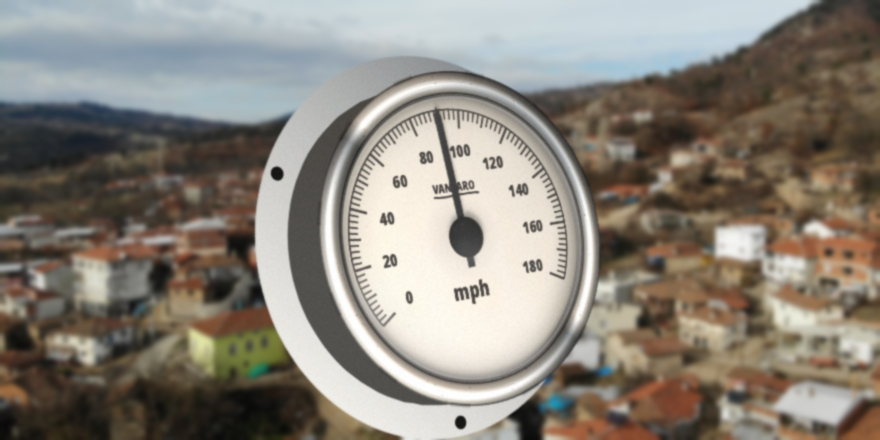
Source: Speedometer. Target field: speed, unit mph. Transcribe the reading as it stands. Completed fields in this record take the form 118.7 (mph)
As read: 90 (mph)
